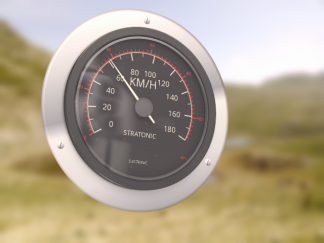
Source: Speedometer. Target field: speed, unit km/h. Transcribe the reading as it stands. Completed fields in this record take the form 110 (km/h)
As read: 60 (km/h)
